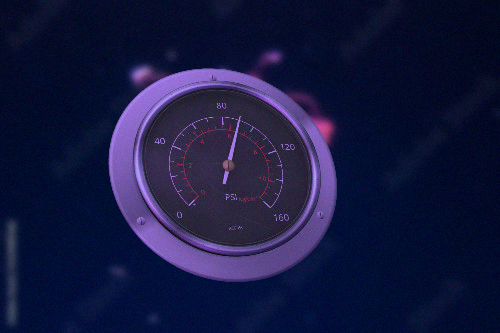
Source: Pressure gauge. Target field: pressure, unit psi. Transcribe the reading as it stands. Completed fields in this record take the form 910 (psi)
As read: 90 (psi)
